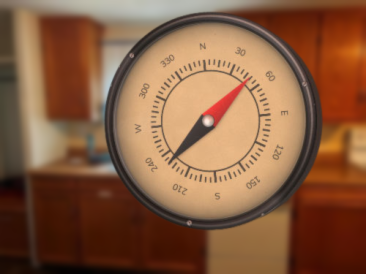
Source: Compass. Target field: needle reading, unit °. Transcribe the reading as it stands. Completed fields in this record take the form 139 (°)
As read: 50 (°)
